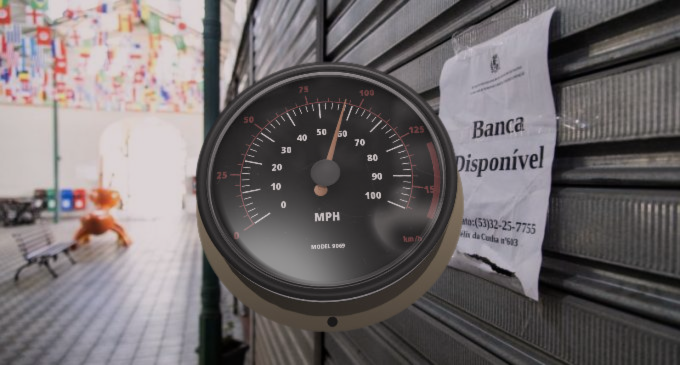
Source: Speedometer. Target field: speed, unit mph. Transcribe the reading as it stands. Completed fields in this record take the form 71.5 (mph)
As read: 58 (mph)
